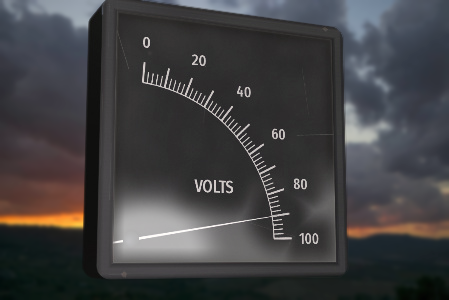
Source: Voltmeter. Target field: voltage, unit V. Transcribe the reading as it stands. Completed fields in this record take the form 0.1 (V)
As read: 90 (V)
